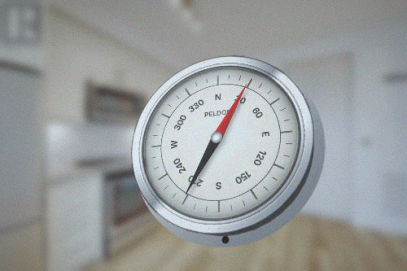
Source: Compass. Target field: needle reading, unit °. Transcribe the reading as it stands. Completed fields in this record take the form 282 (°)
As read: 30 (°)
